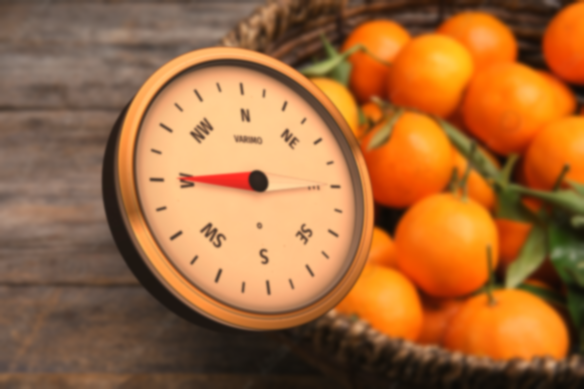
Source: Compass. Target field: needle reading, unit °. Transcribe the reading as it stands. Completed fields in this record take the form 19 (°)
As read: 270 (°)
